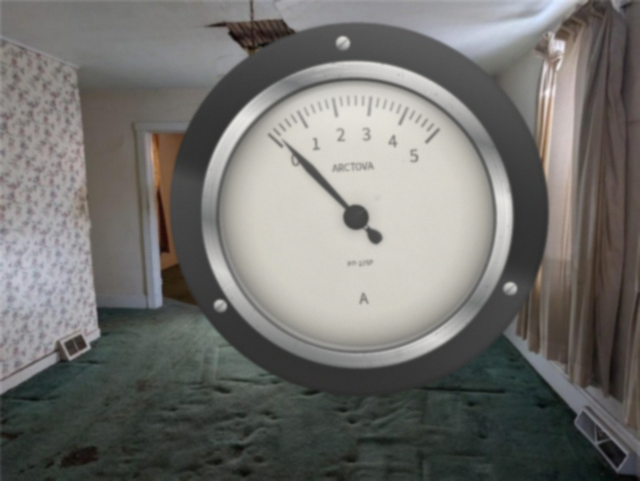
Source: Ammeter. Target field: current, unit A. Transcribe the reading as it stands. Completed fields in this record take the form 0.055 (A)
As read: 0.2 (A)
